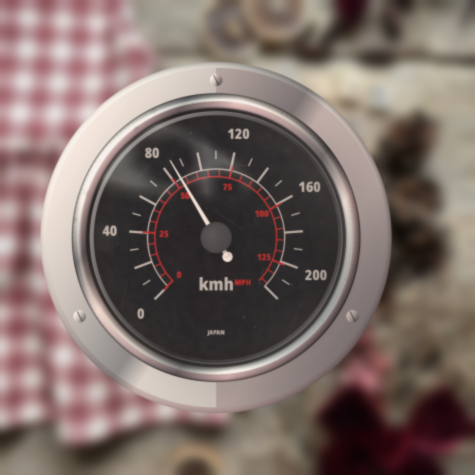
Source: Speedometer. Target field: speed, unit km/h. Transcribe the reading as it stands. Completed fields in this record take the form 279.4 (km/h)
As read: 85 (km/h)
